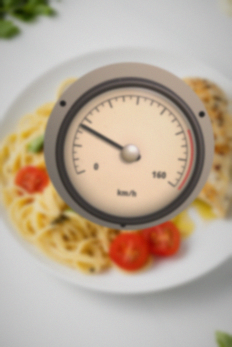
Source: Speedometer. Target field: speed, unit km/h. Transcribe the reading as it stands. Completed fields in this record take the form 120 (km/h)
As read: 35 (km/h)
